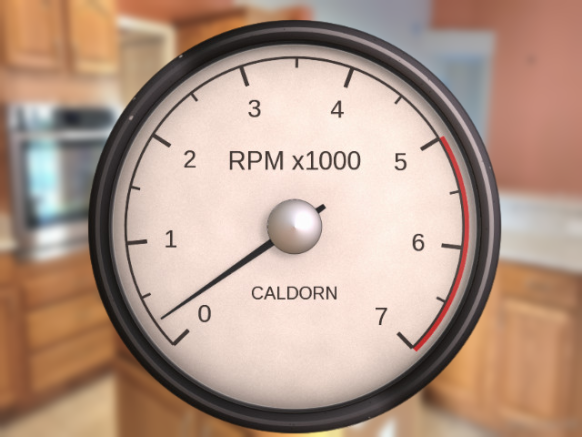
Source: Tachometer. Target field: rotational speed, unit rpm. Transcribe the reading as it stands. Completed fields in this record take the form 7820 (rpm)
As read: 250 (rpm)
